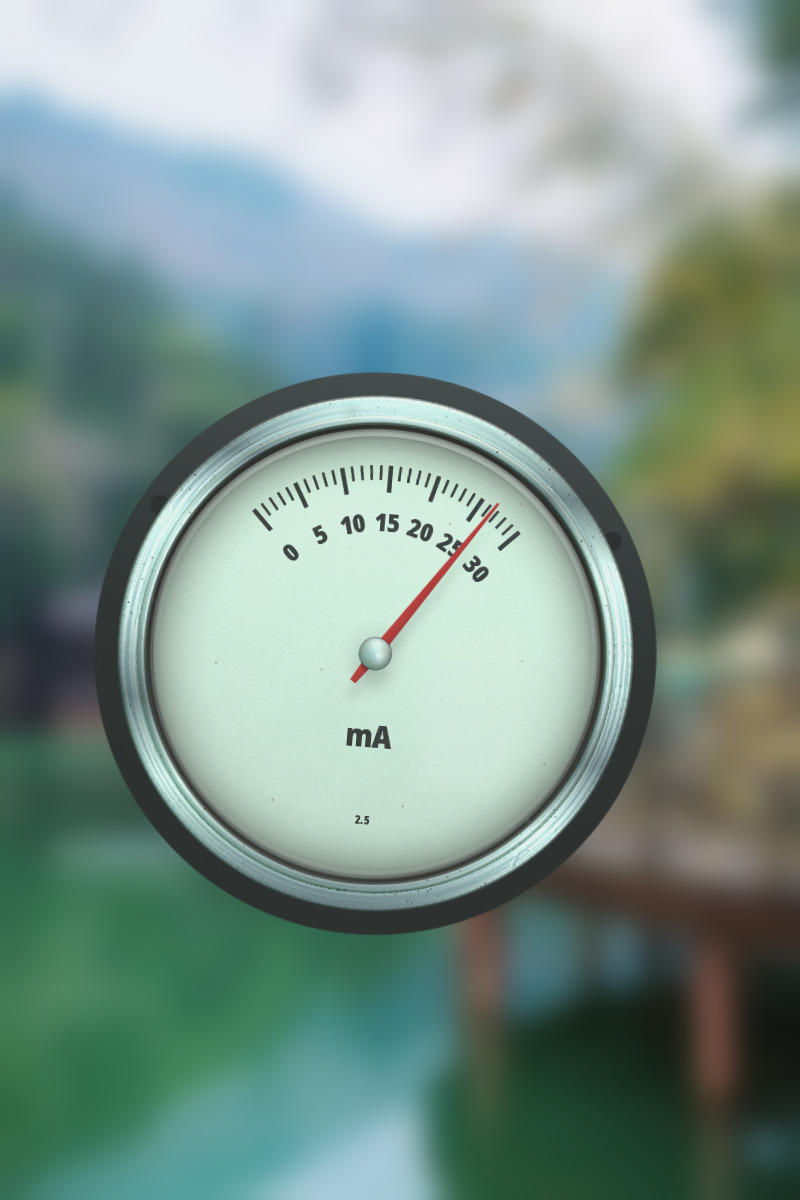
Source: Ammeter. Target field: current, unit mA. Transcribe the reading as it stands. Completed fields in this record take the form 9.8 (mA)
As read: 26.5 (mA)
